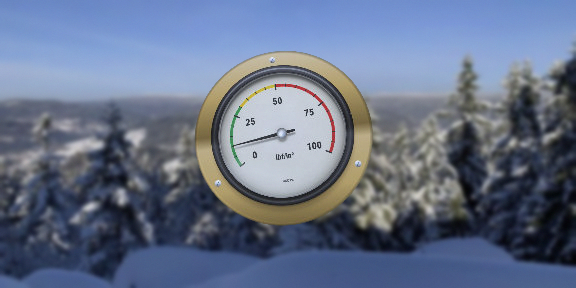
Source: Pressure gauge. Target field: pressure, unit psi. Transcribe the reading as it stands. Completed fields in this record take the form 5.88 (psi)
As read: 10 (psi)
